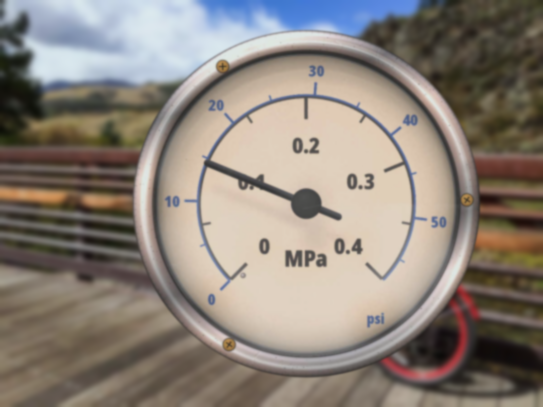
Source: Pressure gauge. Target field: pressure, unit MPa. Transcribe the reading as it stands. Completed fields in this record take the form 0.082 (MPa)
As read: 0.1 (MPa)
